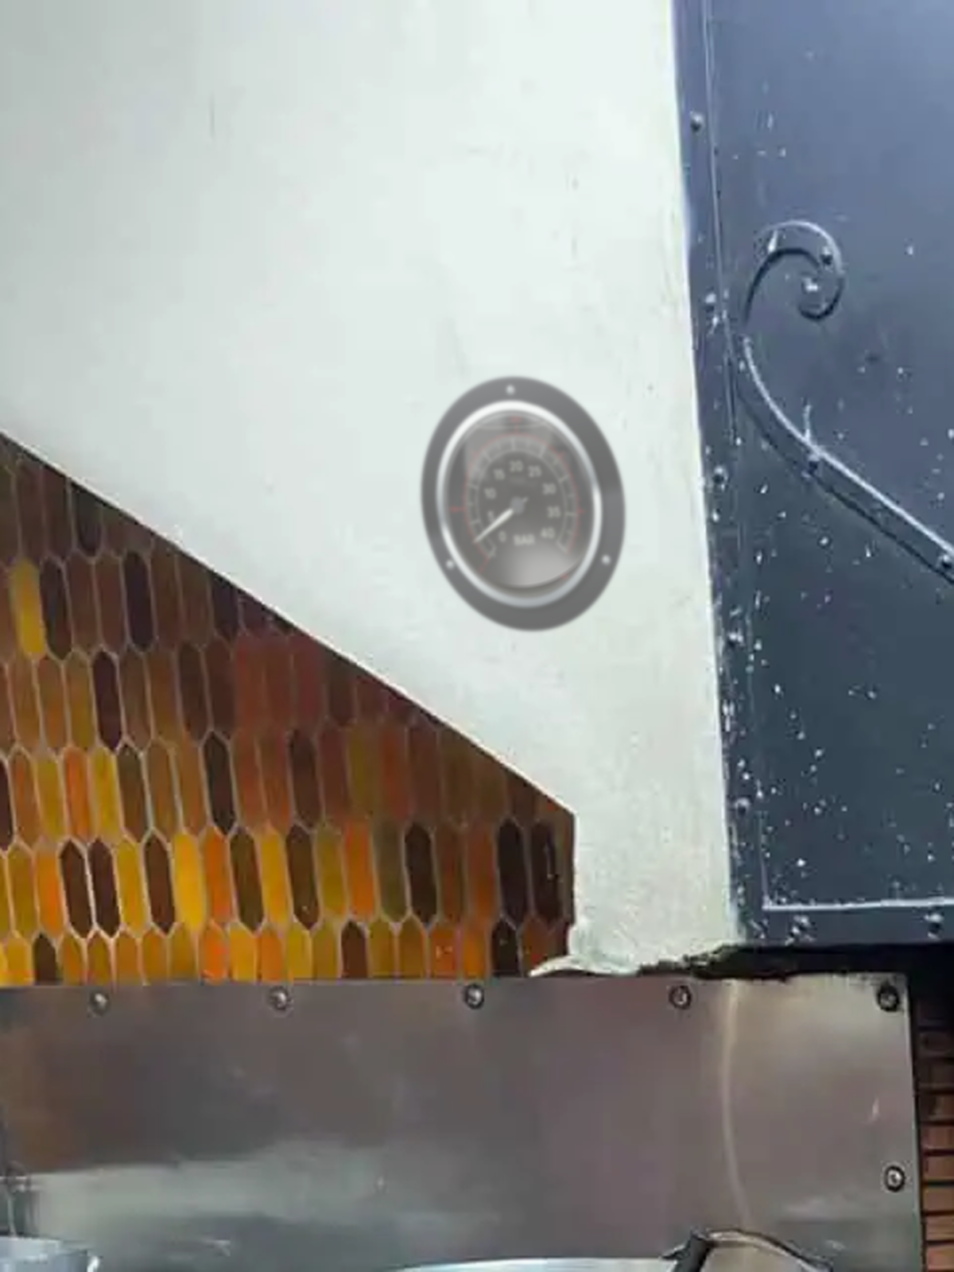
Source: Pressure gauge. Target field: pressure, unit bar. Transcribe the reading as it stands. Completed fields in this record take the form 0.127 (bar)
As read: 2.5 (bar)
